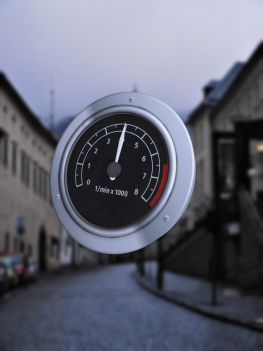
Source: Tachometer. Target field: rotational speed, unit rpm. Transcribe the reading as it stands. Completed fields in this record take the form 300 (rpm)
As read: 4000 (rpm)
